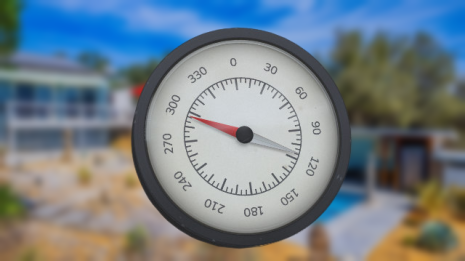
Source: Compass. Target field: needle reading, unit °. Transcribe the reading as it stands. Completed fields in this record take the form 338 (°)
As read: 295 (°)
